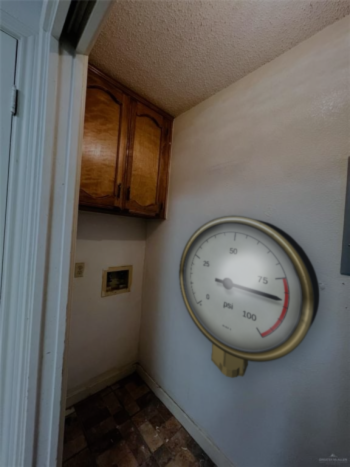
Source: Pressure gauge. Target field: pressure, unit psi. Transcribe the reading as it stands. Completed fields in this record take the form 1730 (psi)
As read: 82.5 (psi)
